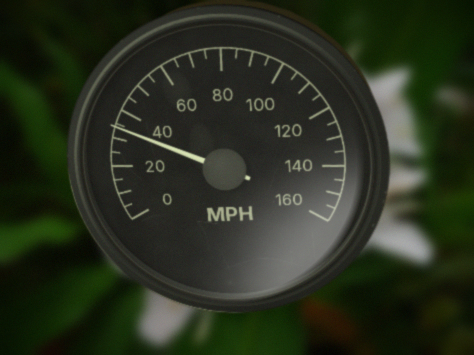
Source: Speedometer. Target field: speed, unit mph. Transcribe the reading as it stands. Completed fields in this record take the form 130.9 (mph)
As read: 35 (mph)
